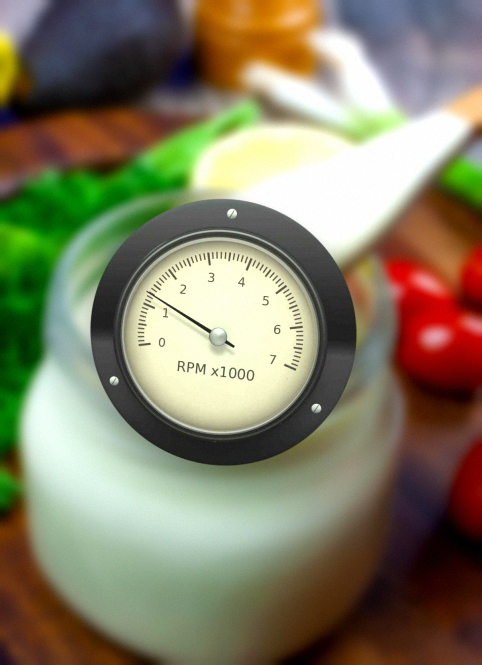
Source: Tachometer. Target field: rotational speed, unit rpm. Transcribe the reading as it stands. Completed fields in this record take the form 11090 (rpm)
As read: 1300 (rpm)
